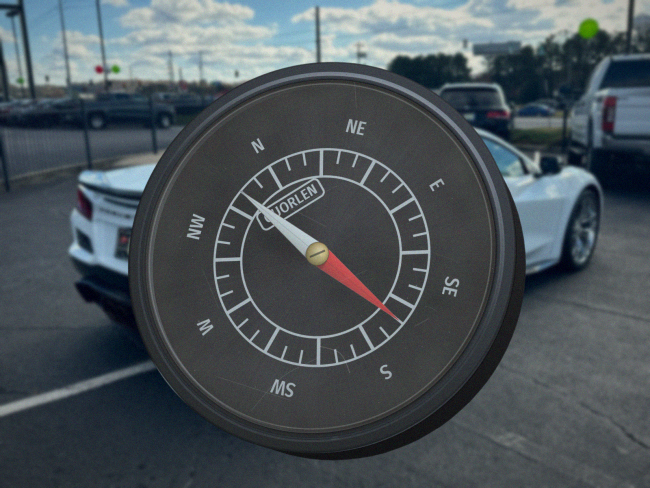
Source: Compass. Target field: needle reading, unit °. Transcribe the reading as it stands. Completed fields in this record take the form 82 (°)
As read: 160 (°)
